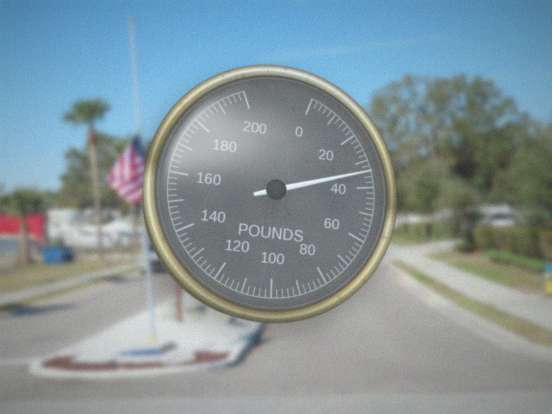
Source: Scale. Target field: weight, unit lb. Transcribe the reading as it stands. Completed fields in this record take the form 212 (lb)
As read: 34 (lb)
